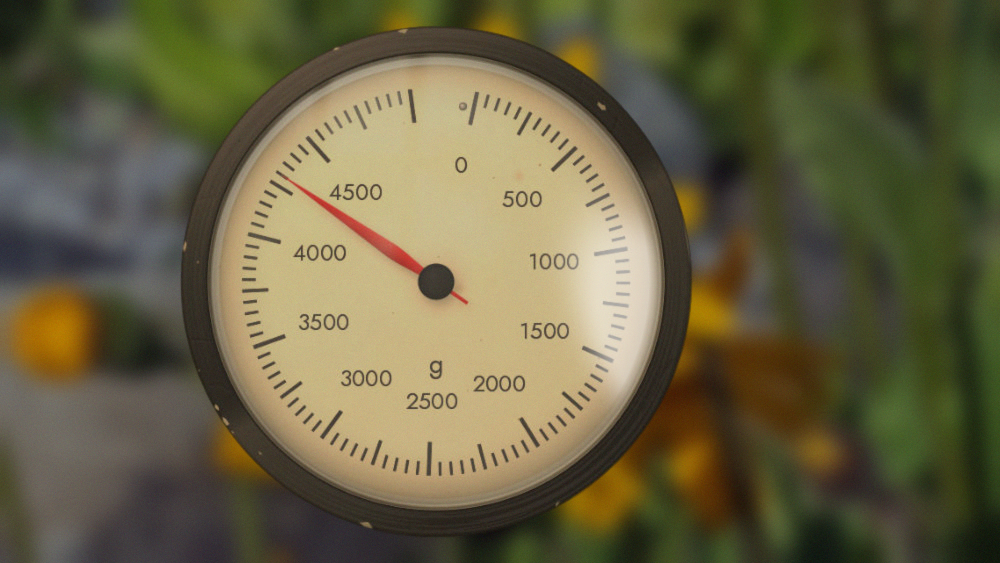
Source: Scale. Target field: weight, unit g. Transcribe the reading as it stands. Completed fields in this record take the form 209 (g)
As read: 4300 (g)
